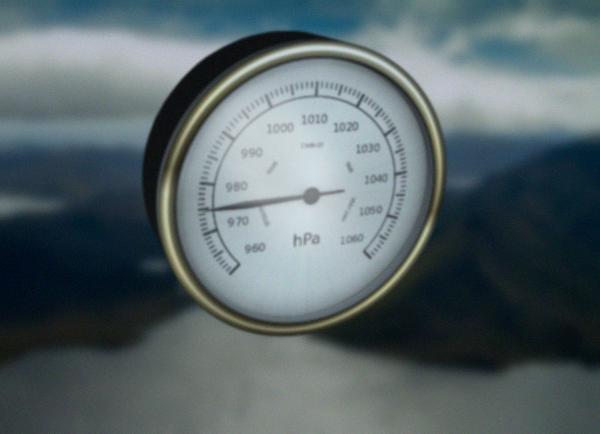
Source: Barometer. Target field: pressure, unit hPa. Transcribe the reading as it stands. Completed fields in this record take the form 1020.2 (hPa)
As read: 975 (hPa)
